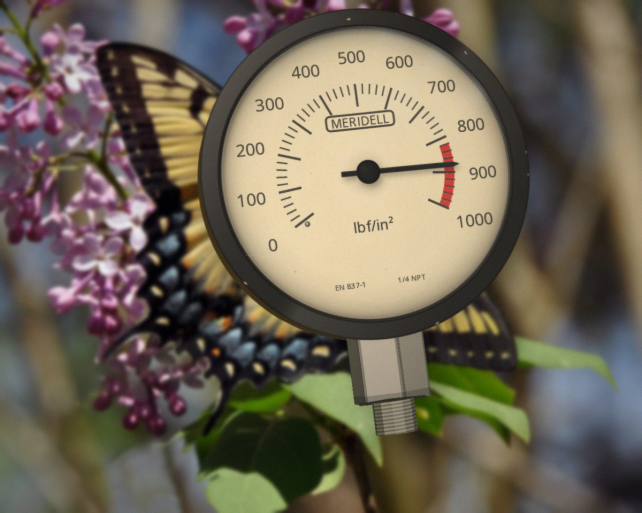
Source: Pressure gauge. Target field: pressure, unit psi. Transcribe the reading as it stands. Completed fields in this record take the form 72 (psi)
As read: 880 (psi)
